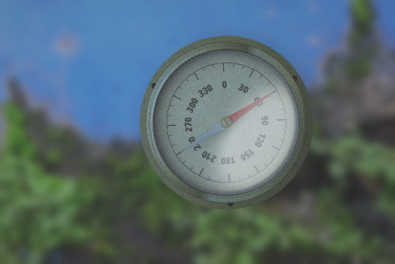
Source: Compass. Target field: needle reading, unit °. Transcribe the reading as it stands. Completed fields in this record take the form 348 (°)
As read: 60 (°)
